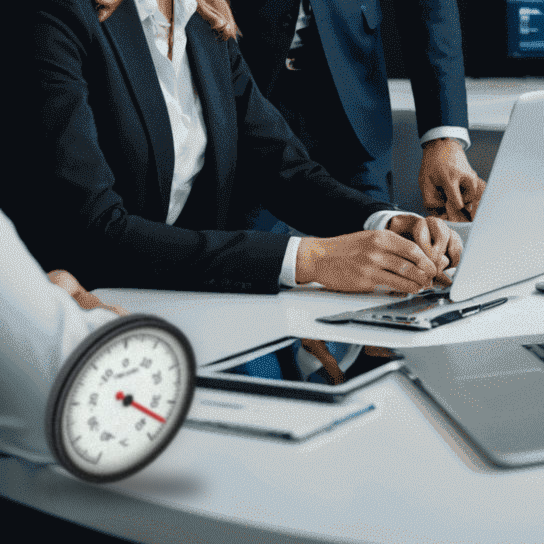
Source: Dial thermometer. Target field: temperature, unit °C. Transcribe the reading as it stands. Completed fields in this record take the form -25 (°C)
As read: 35 (°C)
